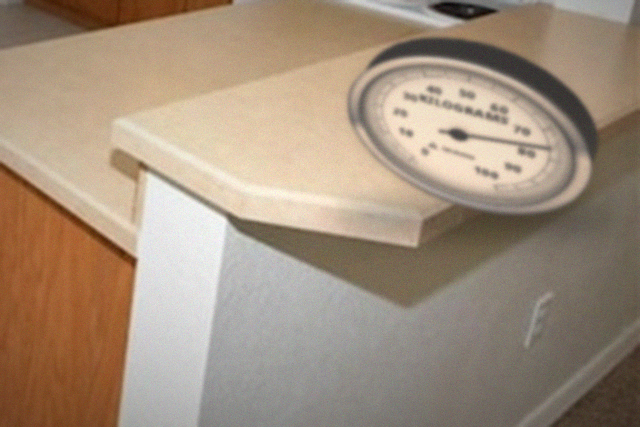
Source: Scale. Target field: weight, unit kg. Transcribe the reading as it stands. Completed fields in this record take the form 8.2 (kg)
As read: 75 (kg)
